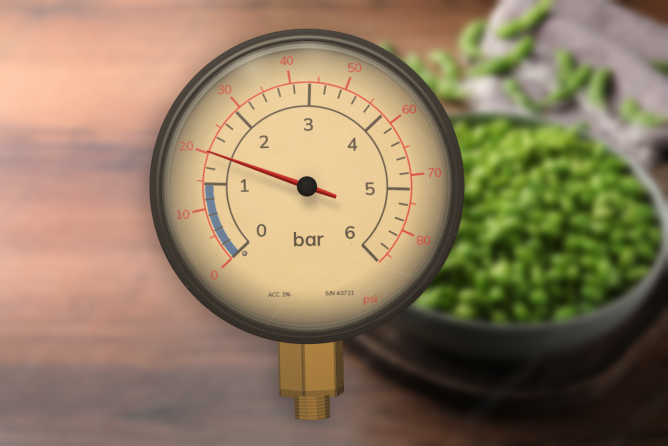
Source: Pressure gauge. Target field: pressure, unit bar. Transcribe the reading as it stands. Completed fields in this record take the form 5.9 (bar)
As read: 1.4 (bar)
